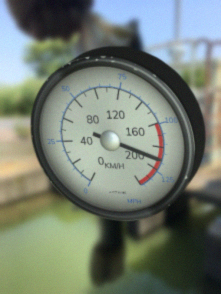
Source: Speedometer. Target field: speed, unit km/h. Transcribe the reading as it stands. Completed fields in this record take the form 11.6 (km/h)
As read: 190 (km/h)
